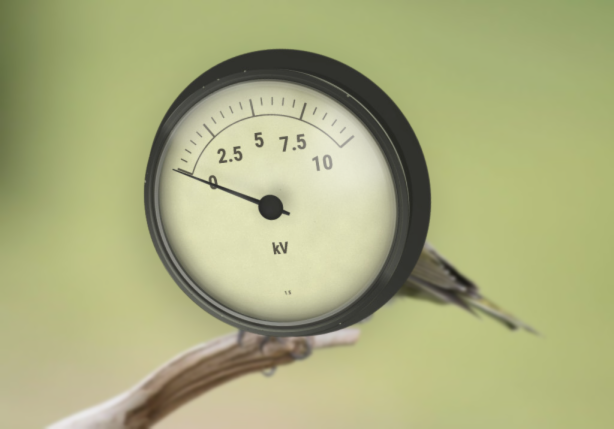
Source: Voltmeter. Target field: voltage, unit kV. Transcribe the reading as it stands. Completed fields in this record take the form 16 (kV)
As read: 0 (kV)
